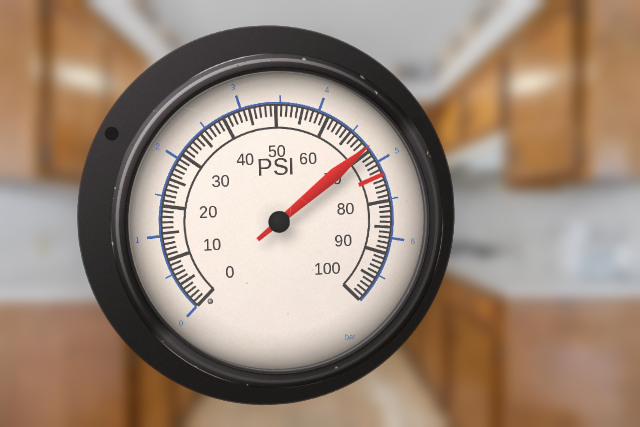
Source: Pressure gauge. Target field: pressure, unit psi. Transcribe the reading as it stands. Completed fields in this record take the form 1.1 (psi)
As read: 69 (psi)
